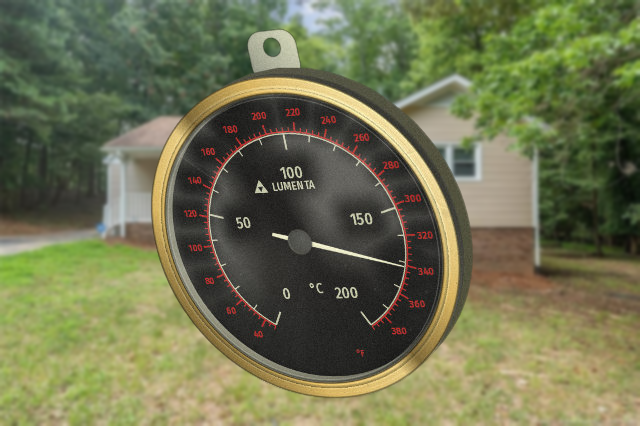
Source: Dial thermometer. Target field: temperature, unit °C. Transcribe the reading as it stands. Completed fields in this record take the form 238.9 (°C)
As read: 170 (°C)
